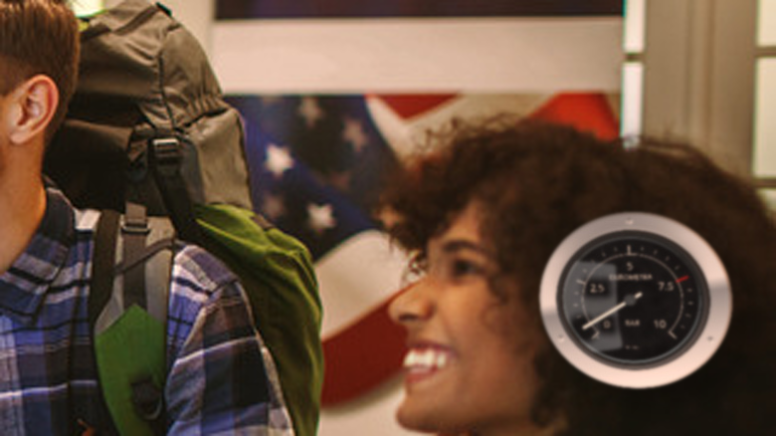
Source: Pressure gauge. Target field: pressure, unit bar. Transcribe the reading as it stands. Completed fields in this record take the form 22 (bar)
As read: 0.5 (bar)
